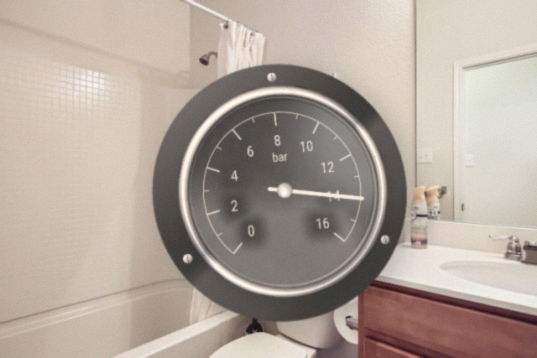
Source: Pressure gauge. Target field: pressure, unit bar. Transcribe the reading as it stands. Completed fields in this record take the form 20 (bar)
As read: 14 (bar)
